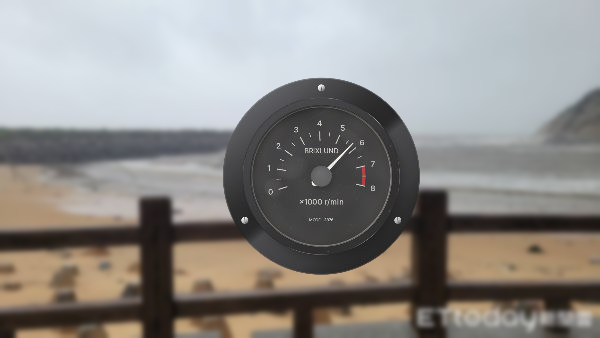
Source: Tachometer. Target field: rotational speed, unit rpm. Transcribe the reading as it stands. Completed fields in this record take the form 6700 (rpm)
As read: 5750 (rpm)
